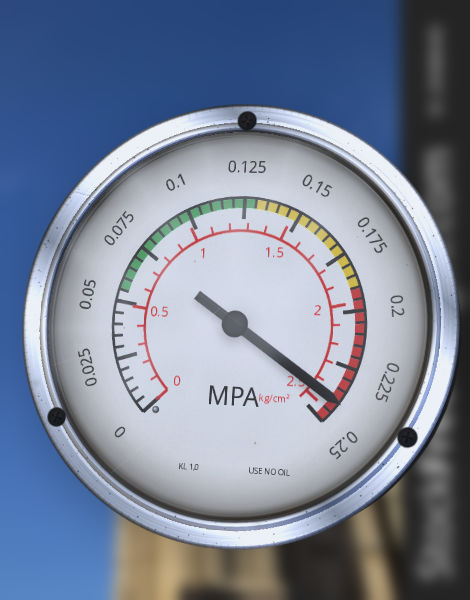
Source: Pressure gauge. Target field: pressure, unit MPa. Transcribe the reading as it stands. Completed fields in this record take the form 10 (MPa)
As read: 0.24 (MPa)
